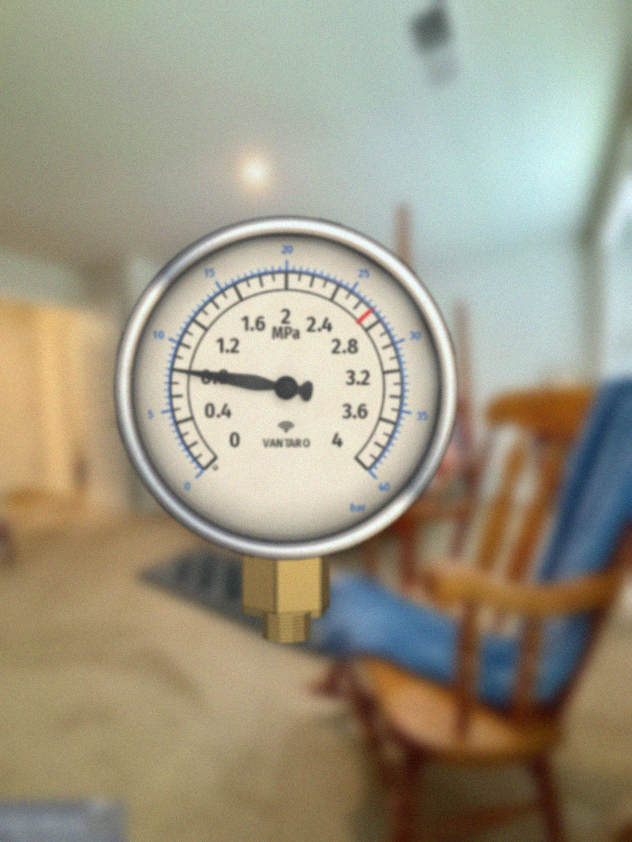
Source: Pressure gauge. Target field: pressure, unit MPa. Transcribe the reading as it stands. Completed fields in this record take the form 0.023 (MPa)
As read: 0.8 (MPa)
